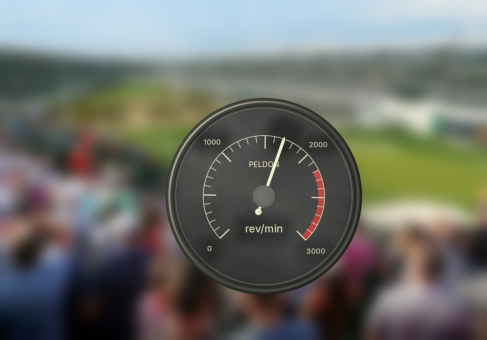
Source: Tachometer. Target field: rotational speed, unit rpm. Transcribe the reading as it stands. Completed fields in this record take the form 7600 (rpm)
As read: 1700 (rpm)
